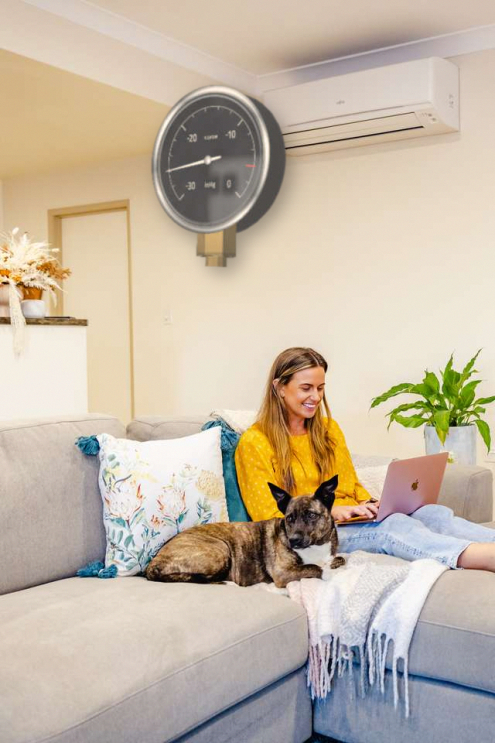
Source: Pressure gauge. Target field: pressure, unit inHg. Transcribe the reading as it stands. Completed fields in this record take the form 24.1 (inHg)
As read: -26 (inHg)
